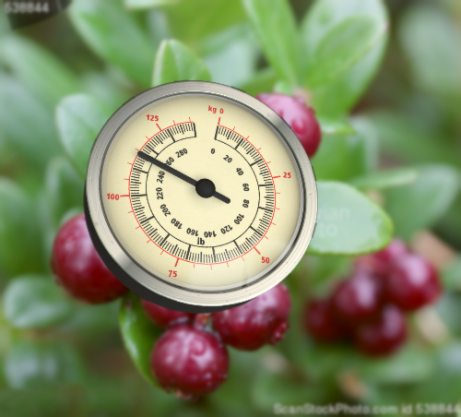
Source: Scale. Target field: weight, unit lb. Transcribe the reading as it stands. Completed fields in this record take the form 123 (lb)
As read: 250 (lb)
